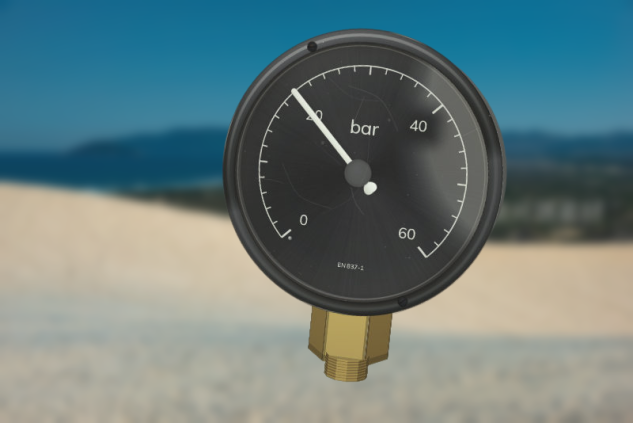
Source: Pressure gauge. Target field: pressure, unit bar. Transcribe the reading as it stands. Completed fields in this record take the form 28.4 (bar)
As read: 20 (bar)
